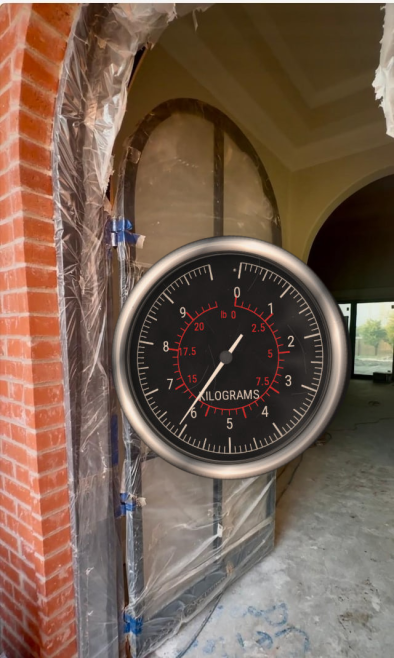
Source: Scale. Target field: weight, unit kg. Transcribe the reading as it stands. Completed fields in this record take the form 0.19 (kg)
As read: 6.1 (kg)
